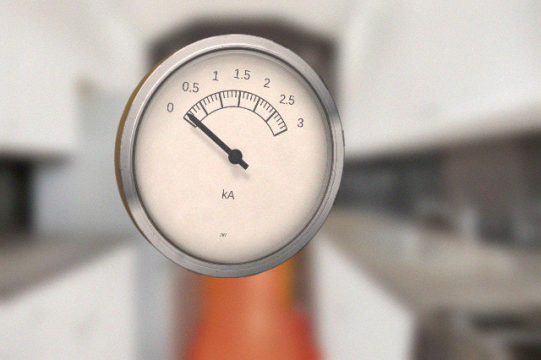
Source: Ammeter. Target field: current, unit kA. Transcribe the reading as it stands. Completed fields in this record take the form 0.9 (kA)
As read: 0.1 (kA)
